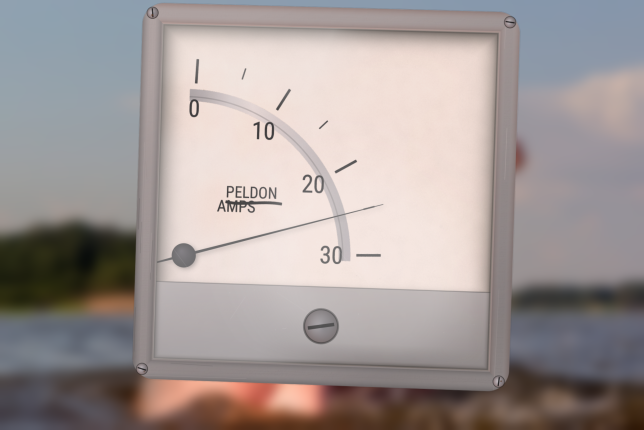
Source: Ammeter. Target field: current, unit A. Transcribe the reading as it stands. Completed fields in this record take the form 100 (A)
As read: 25 (A)
